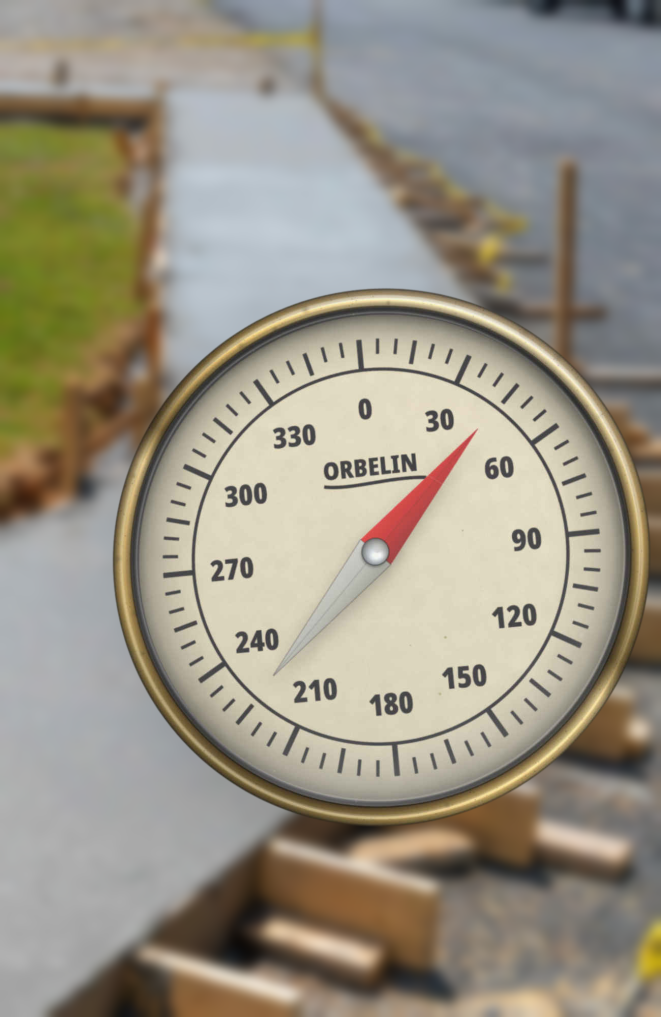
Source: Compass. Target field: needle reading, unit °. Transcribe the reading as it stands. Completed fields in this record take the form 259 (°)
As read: 45 (°)
